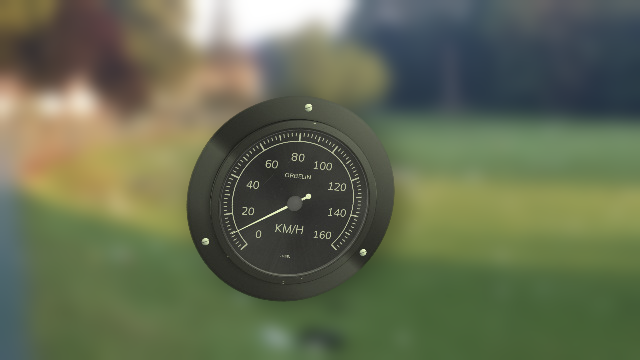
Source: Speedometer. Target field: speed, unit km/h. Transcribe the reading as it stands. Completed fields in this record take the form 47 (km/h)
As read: 10 (km/h)
